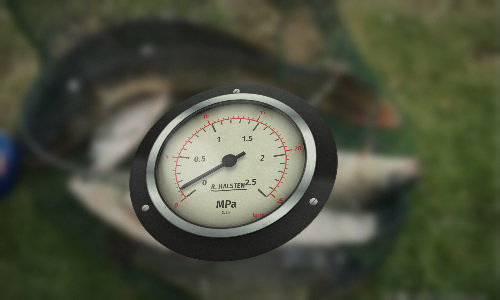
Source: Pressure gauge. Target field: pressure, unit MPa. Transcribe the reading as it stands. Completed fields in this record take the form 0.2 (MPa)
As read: 0.1 (MPa)
